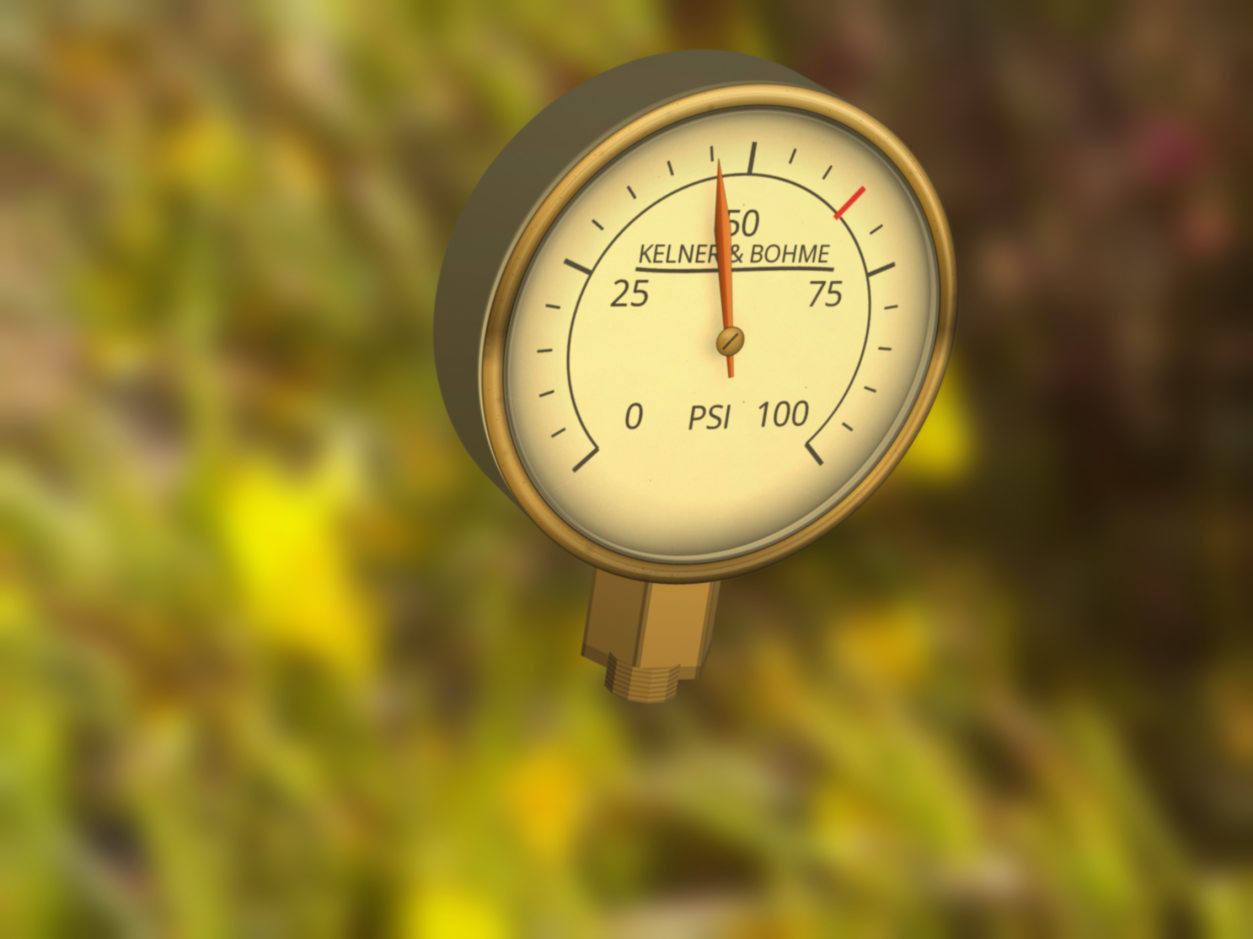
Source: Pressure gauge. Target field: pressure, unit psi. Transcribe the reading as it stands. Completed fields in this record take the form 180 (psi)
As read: 45 (psi)
